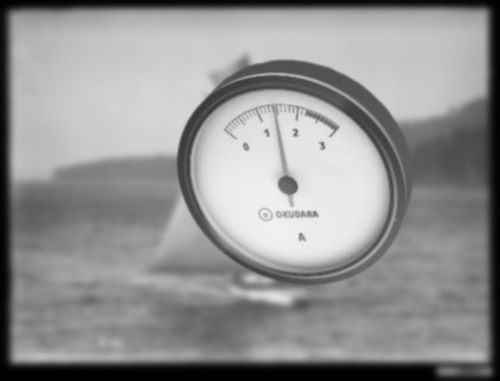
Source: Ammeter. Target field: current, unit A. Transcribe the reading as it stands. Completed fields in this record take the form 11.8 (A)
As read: 1.5 (A)
